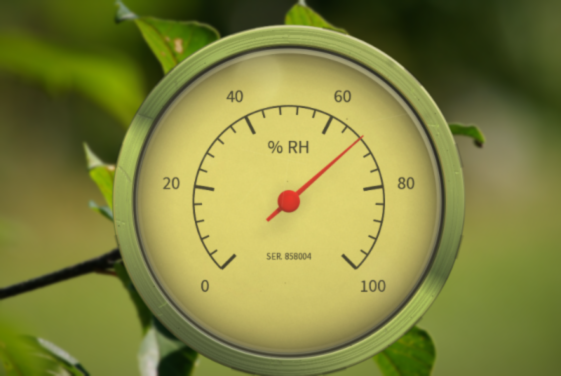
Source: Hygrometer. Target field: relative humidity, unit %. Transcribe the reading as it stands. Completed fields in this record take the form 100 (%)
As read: 68 (%)
